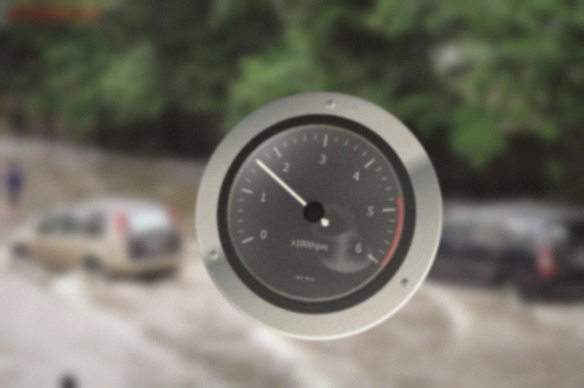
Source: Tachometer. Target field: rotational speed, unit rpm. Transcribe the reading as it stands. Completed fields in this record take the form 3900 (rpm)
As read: 1600 (rpm)
